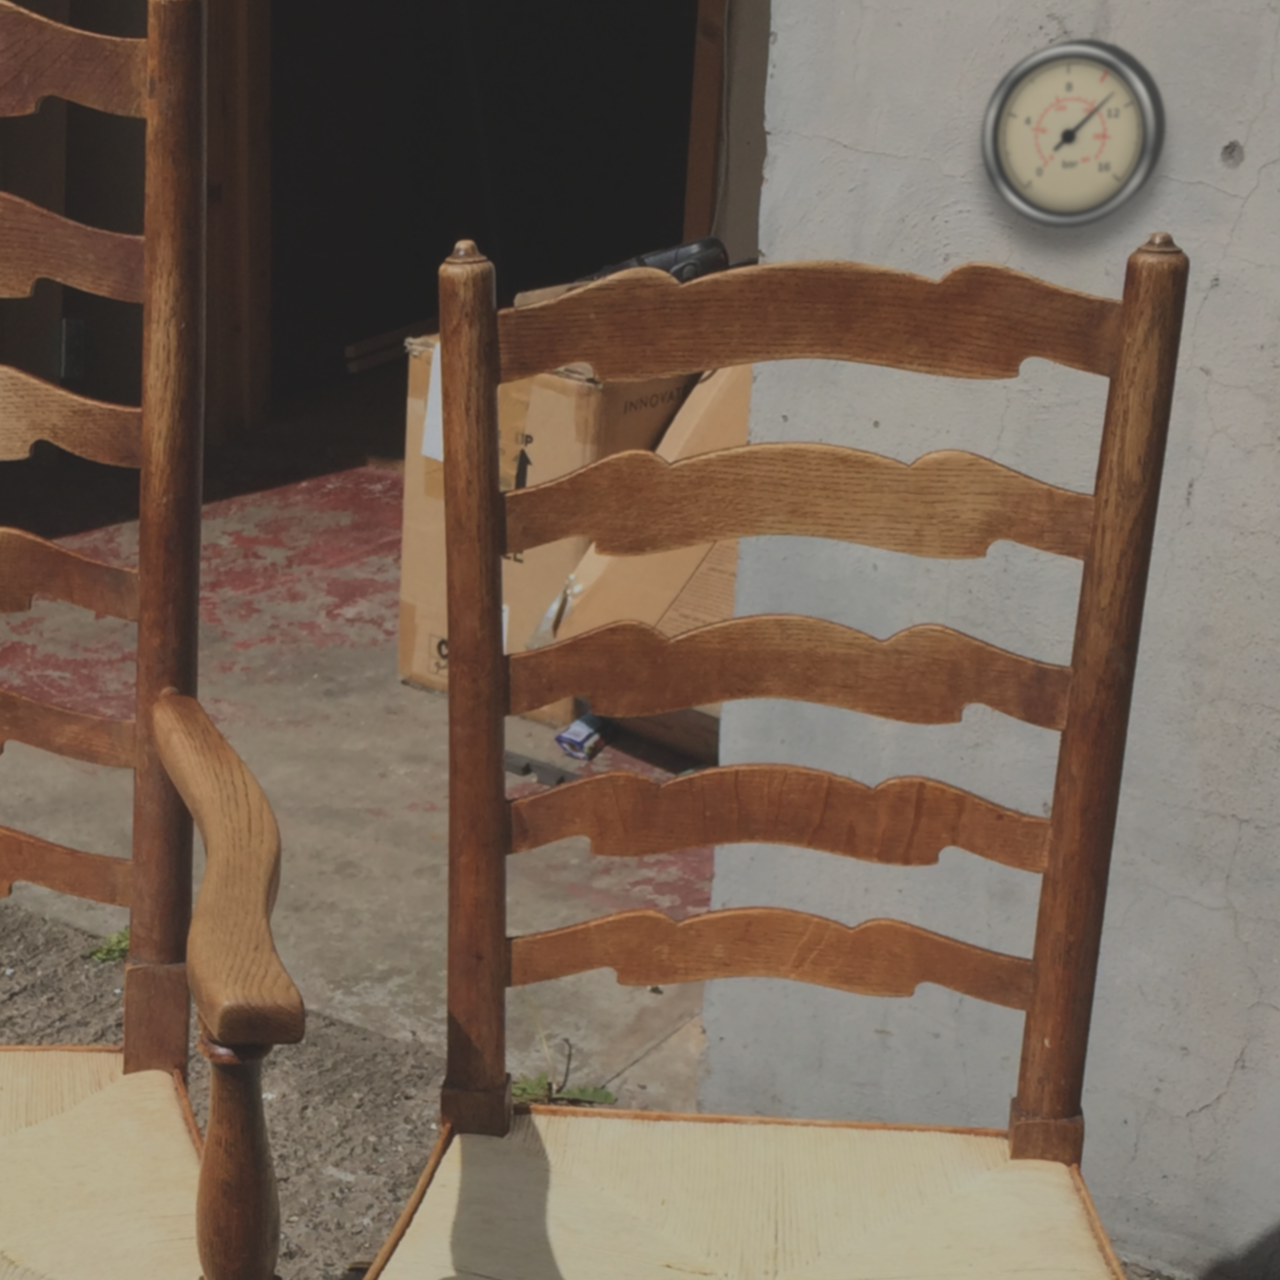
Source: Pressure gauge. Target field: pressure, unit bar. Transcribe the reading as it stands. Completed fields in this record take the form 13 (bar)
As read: 11 (bar)
